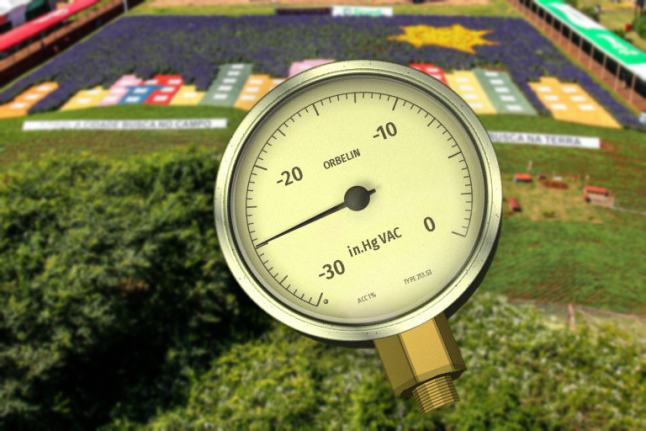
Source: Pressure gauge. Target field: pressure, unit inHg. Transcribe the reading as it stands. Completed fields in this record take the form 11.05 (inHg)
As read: -25 (inHg)
